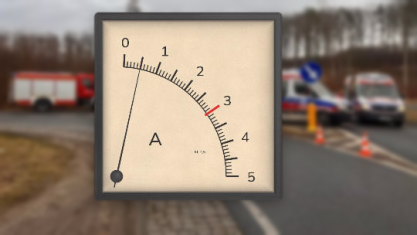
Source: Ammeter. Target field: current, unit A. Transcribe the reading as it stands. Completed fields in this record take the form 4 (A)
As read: 0.5 (A)
